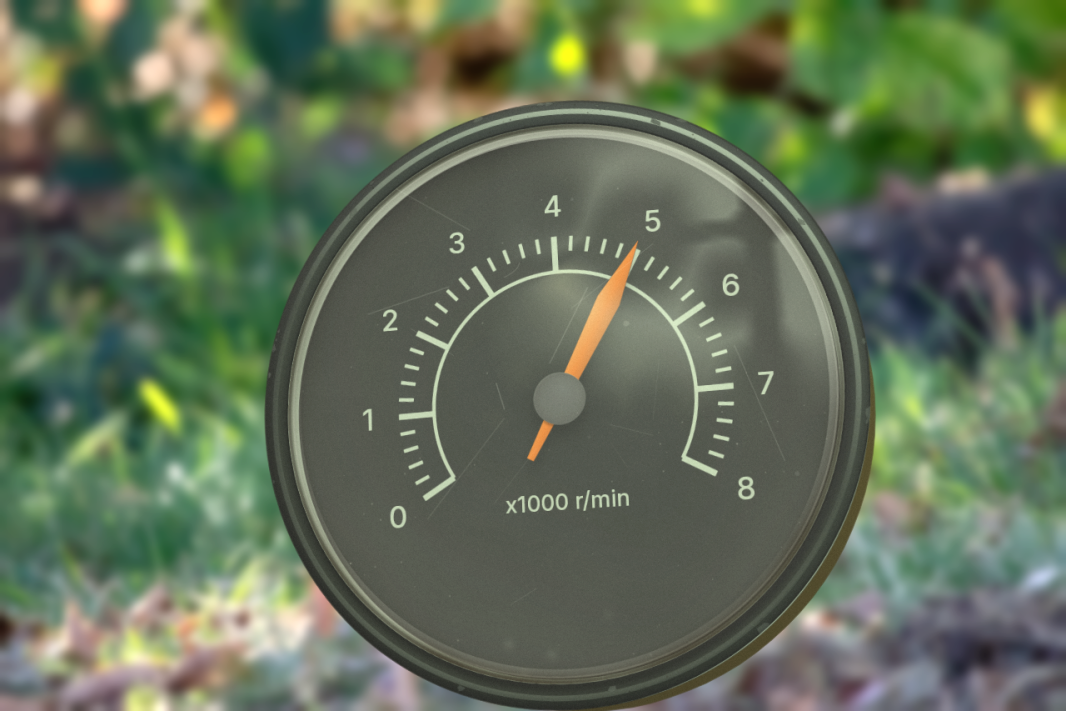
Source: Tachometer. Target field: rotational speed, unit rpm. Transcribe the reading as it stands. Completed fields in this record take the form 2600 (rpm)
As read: 5000 (rpm)
